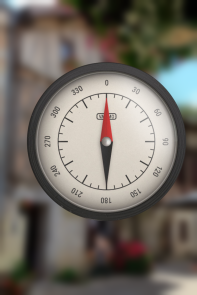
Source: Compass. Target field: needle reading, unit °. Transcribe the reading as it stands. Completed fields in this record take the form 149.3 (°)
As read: 0 (°)
